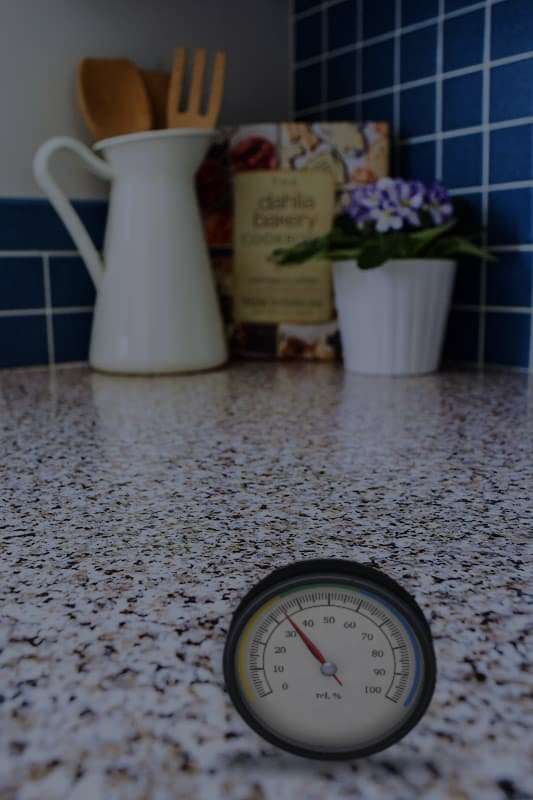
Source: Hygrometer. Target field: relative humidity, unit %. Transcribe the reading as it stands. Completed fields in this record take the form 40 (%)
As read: 35 (%)
